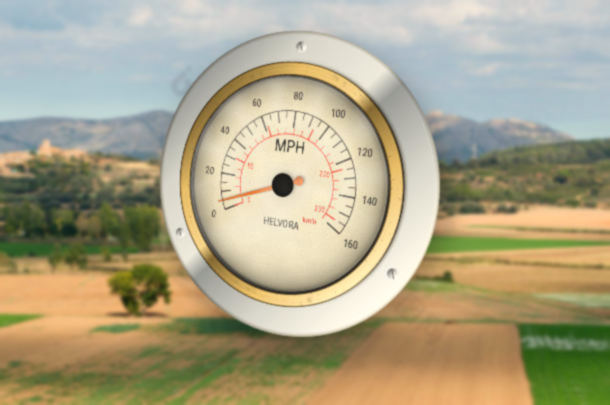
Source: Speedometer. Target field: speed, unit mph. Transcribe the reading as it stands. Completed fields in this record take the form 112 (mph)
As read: 5 (mph)
